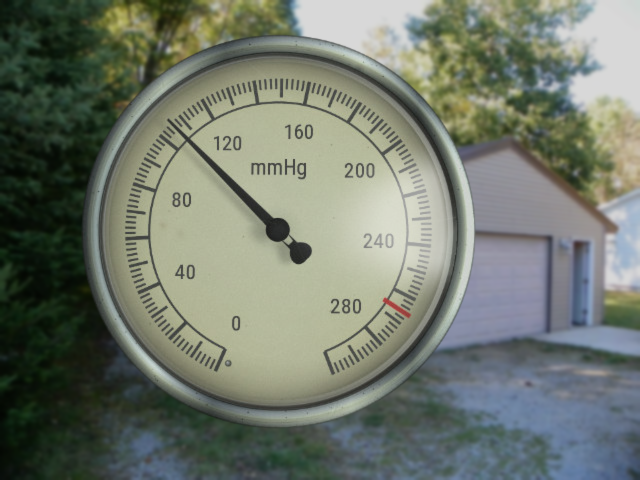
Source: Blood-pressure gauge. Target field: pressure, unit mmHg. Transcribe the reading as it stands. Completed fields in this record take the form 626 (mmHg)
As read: 106 (mmHg)
